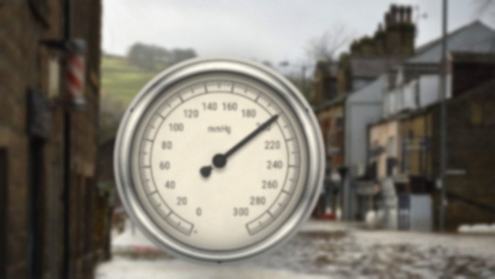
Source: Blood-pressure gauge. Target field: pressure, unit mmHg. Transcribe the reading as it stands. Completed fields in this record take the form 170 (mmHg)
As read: 200 (mmHg)
